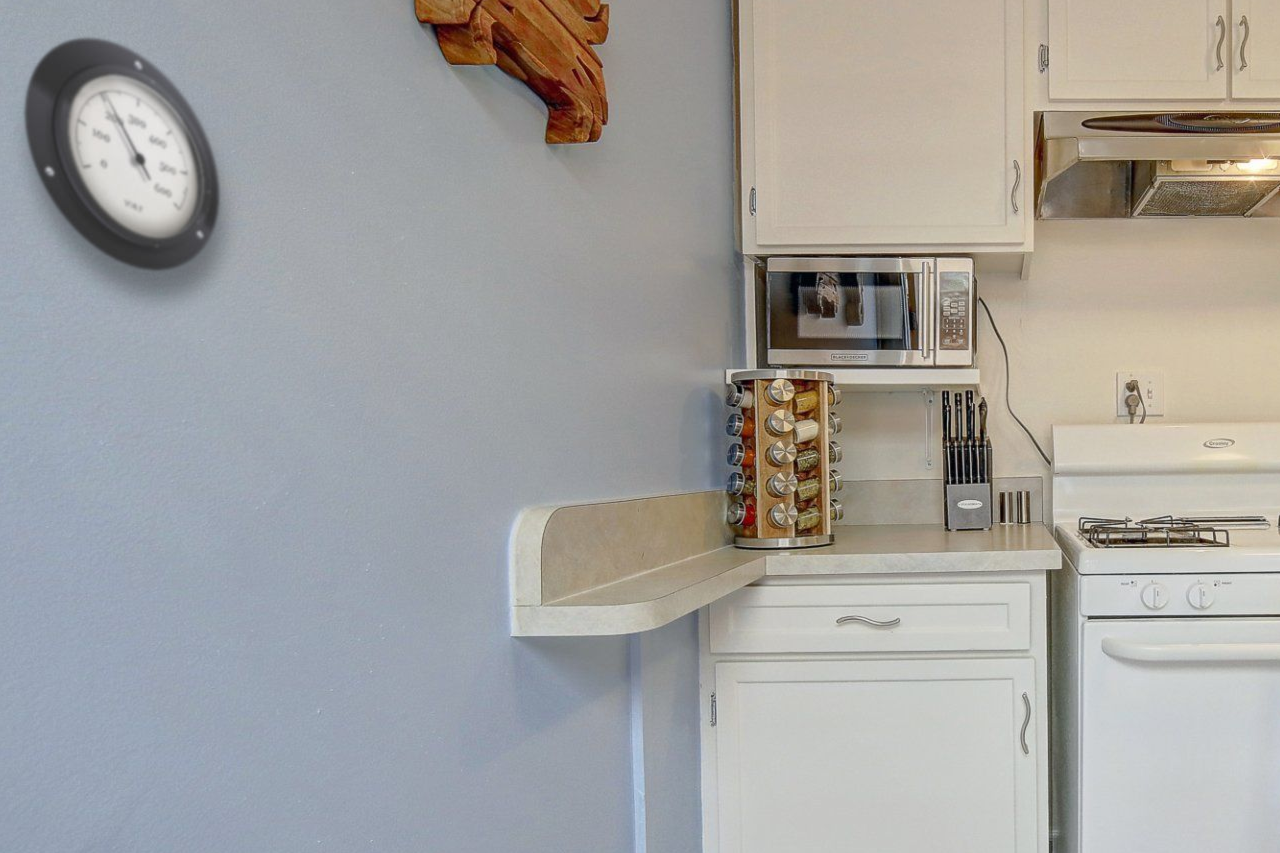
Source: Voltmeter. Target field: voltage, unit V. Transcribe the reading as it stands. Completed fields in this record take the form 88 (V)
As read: 200 (V)
